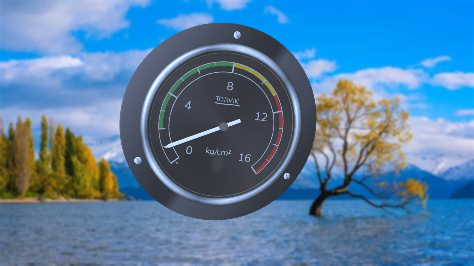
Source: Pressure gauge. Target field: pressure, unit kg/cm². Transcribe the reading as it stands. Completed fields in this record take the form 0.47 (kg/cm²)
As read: 1 (kg/cm²)
